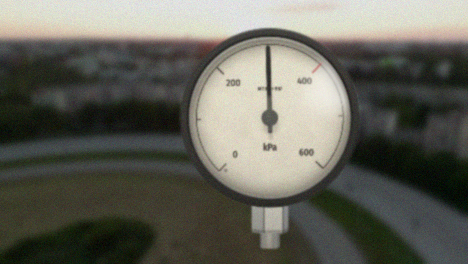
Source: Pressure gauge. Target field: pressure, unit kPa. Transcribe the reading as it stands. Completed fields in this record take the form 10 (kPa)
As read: 300 (kPa)
